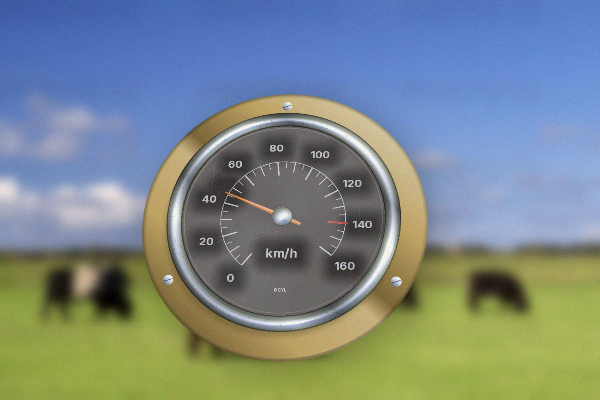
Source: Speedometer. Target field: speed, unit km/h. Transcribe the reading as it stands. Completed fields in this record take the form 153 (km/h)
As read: 45 (km/h)
